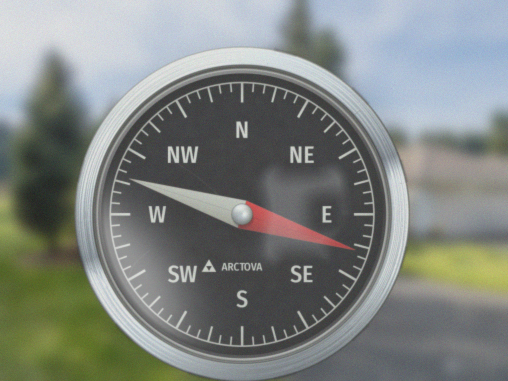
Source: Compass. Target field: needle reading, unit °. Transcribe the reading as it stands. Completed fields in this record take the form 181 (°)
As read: 107.5 (°)
